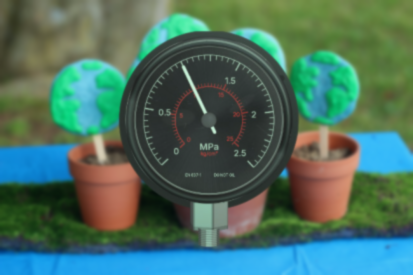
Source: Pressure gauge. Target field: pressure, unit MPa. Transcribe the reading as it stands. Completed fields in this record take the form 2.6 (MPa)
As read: 1 (MPa)
